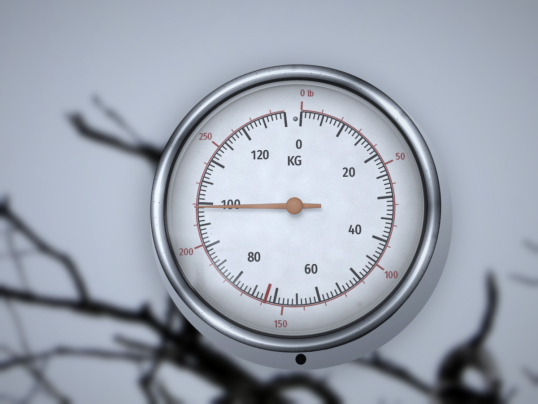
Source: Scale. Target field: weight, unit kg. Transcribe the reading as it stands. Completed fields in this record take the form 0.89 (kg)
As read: 99 (kg)
